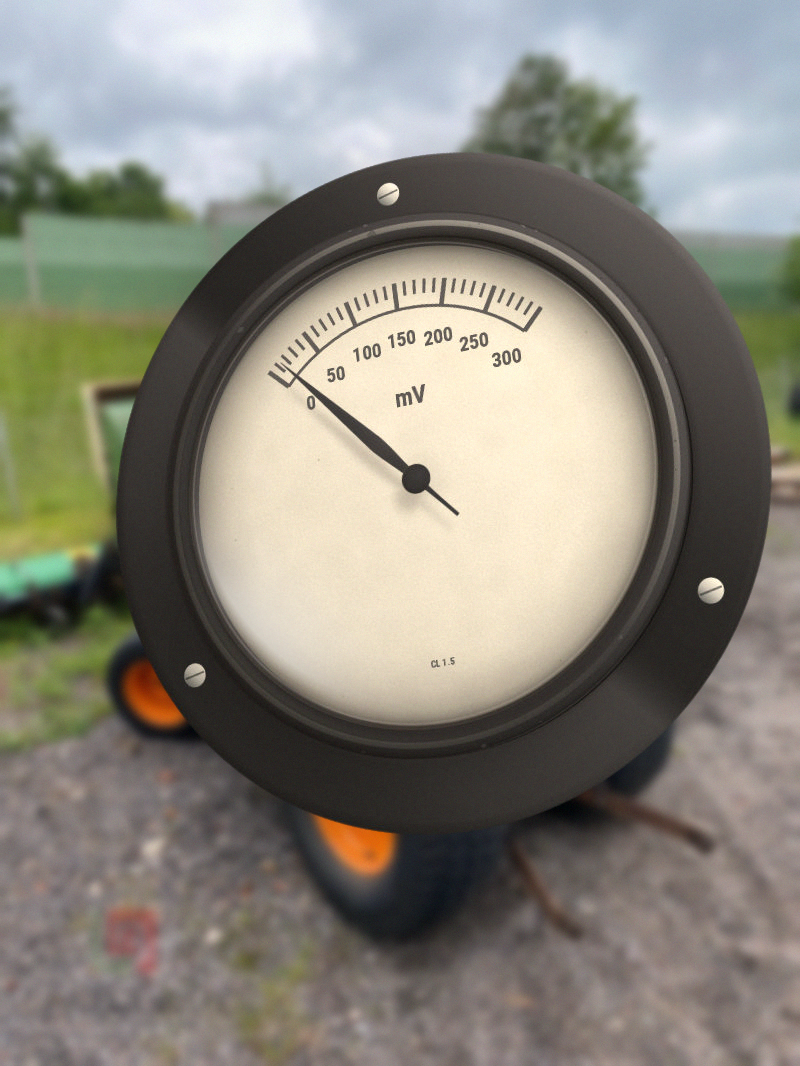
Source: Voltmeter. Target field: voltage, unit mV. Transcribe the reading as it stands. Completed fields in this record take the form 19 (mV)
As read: 15 (mV)
